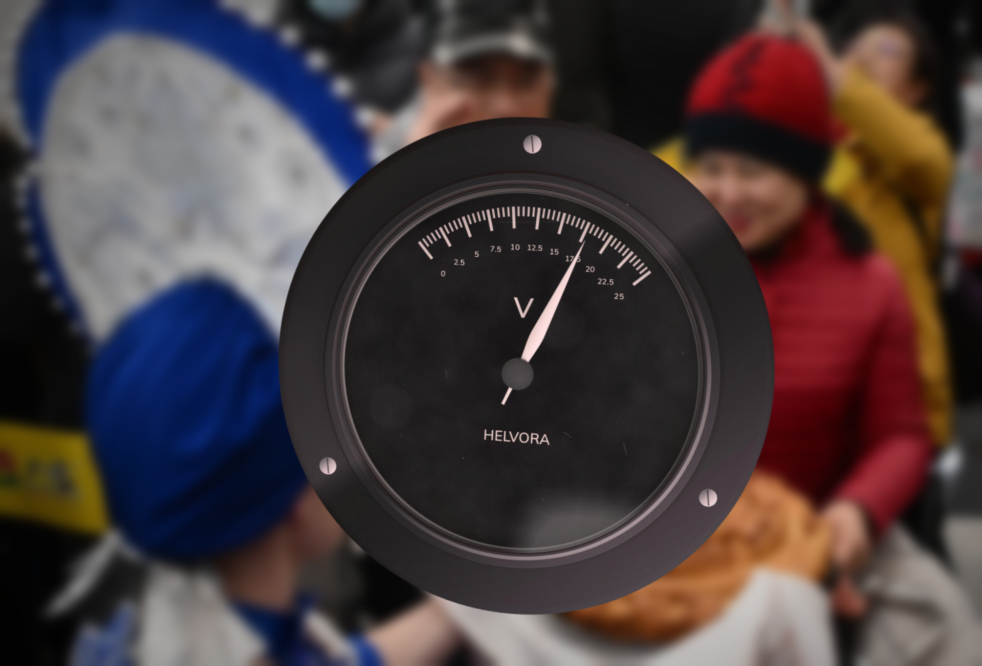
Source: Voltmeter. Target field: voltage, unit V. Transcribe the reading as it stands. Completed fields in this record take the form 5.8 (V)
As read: 18 (V)
